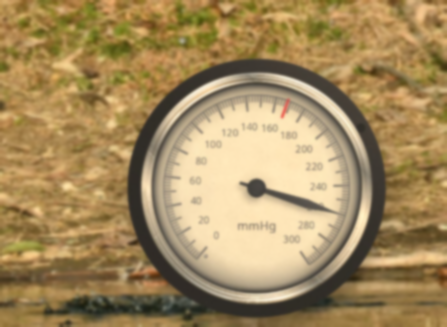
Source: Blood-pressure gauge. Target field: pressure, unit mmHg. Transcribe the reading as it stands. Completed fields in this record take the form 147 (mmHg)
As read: 260 (mmHg)
